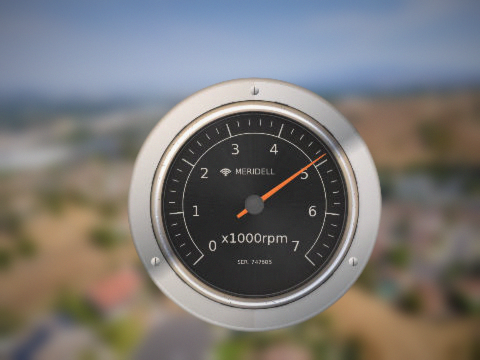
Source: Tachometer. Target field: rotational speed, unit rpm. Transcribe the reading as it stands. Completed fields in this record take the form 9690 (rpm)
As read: 4900 (rpm)
